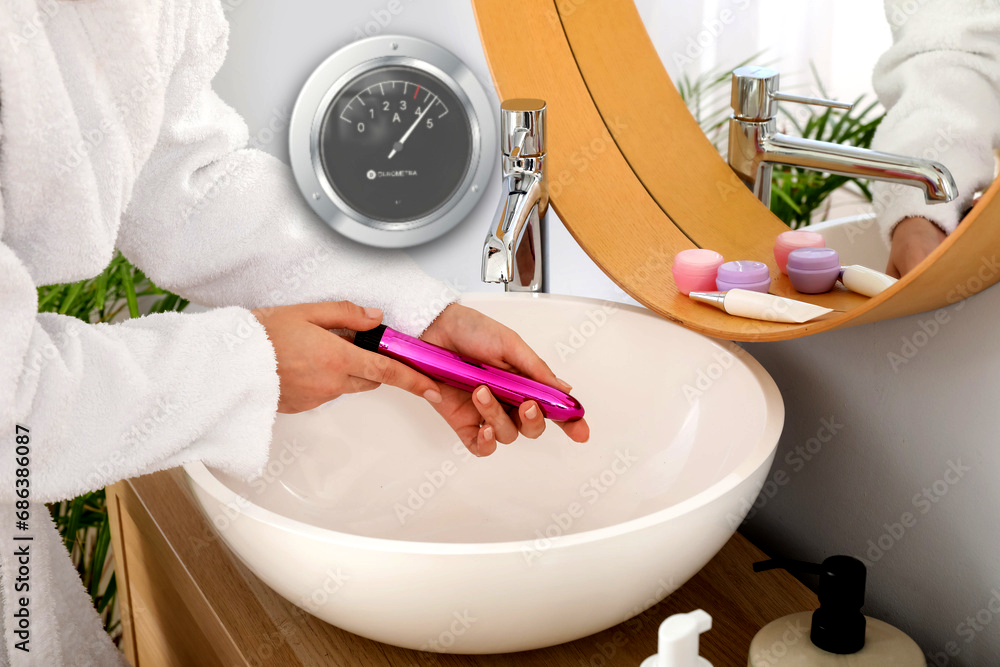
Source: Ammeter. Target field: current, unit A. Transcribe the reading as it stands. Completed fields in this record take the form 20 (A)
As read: 4.25 (A)
